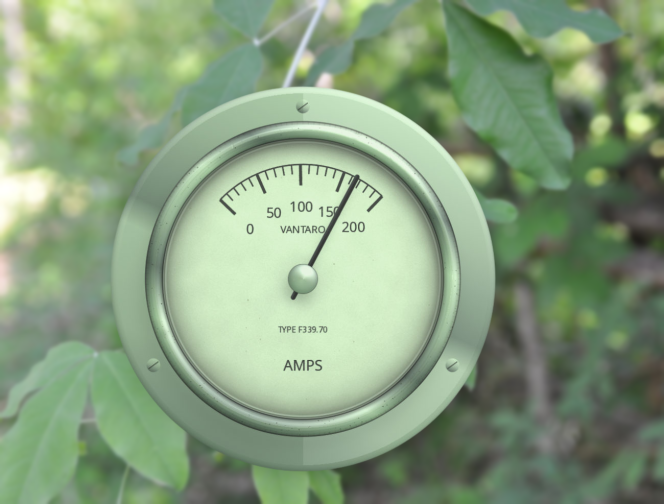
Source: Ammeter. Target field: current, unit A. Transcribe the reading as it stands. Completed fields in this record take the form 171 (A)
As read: 165 (A)
